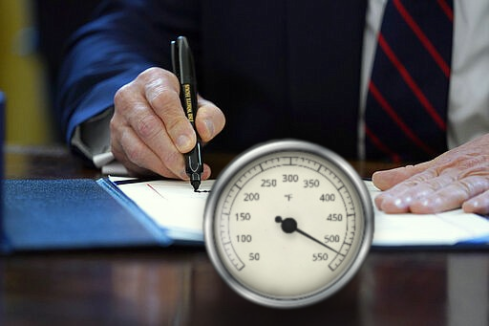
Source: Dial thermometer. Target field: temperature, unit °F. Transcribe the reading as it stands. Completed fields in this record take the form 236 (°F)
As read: 520 (°F)
